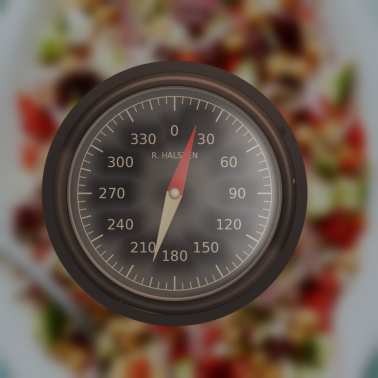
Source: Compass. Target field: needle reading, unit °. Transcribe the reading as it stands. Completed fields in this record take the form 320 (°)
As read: 17.5 (°)
